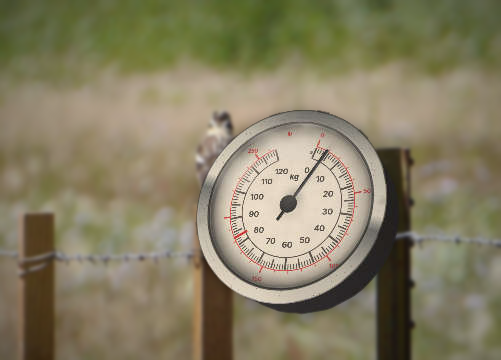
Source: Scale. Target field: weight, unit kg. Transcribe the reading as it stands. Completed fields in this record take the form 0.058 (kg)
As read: 5 (kg)
